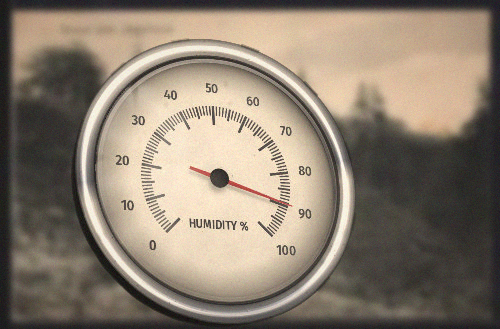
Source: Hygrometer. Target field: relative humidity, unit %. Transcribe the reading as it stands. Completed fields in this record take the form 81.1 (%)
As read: 90 (%)
